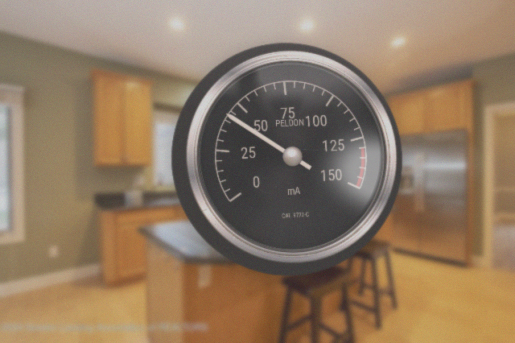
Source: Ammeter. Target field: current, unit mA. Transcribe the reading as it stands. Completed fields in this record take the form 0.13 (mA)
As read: 42.5 (mA)
